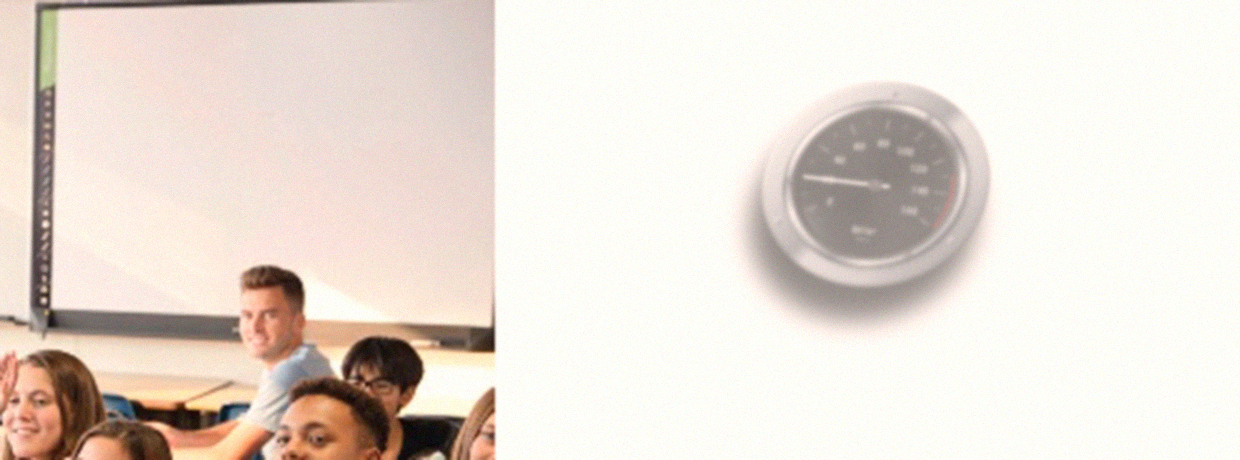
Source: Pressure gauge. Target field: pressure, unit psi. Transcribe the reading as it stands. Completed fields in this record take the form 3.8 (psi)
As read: 20 (psi)
